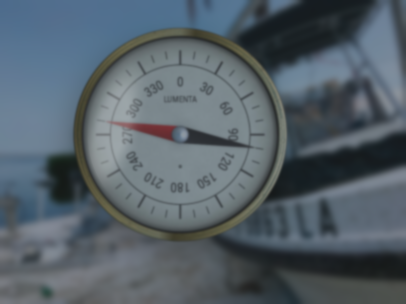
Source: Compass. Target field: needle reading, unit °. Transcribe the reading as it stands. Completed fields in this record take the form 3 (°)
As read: 280 (°)
